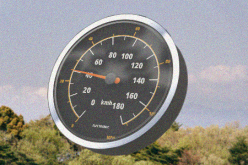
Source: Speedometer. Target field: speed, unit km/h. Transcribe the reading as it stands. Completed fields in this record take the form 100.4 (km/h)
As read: 40 (km/h)
